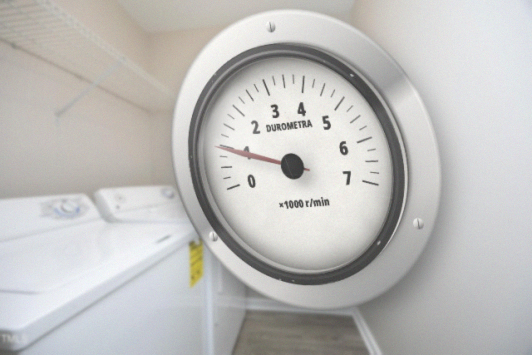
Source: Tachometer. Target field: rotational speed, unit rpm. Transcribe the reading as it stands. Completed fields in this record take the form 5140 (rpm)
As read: 1000 (rpm)
